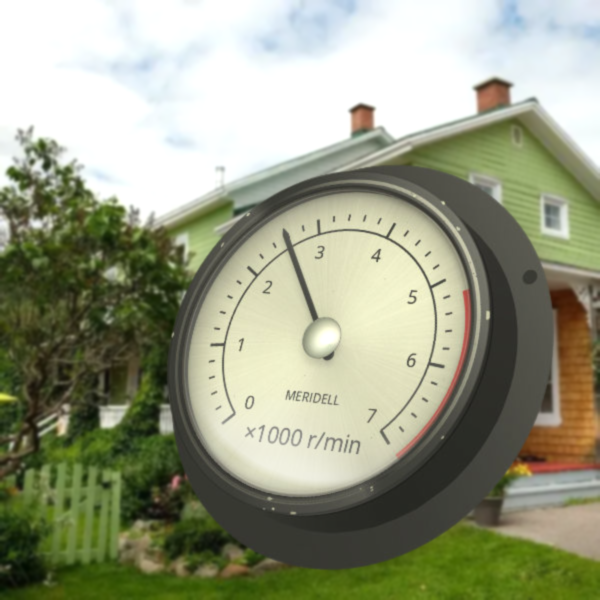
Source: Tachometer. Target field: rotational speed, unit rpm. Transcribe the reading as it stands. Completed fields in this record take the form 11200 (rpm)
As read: 2600 (rpm)
